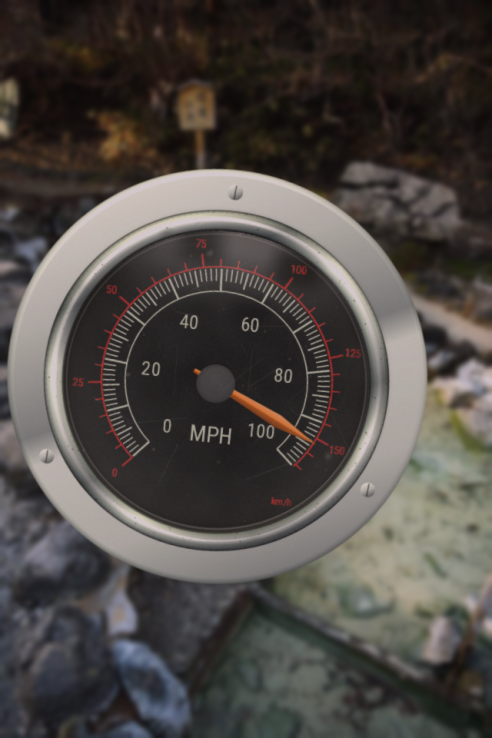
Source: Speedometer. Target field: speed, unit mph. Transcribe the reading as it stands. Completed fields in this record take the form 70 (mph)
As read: 94 (mph)
